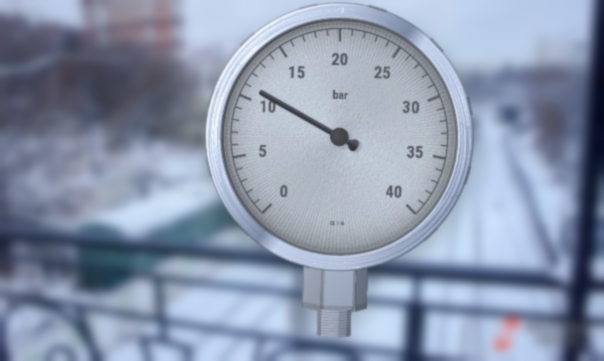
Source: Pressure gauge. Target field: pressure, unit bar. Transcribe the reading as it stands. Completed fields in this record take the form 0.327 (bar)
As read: 11 (bar)
